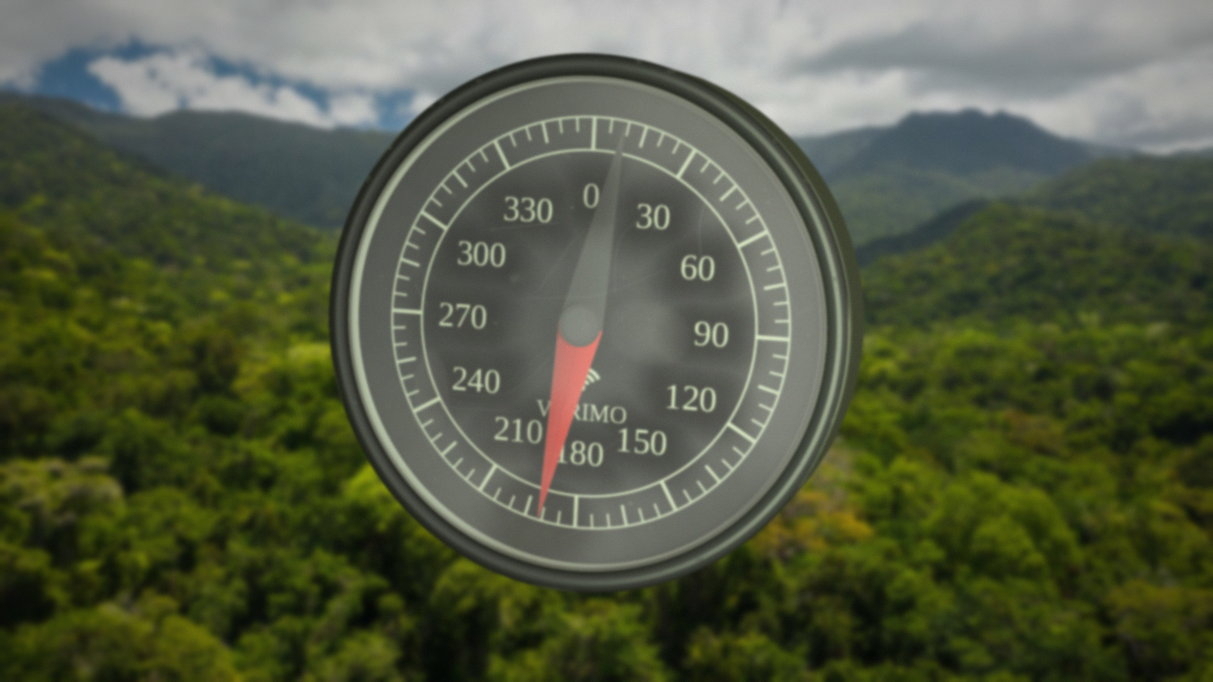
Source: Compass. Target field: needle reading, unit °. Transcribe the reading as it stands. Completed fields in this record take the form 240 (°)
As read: 190 (°)
